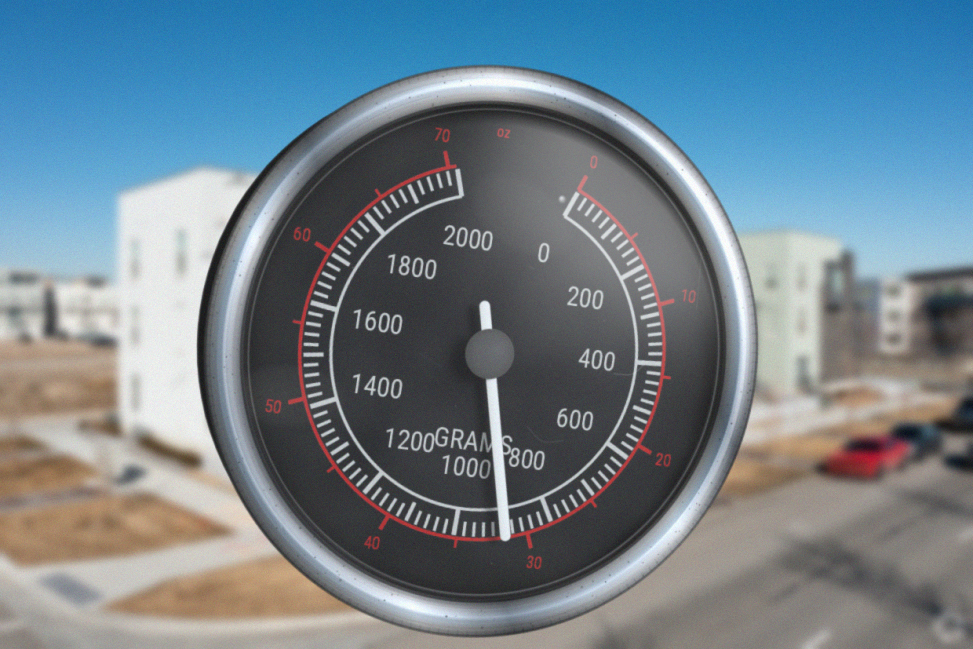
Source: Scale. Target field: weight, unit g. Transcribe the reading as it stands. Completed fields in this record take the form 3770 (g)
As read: 900 (g)
